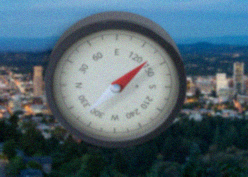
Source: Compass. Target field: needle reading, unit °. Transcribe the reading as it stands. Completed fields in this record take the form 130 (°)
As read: 135 (°)
